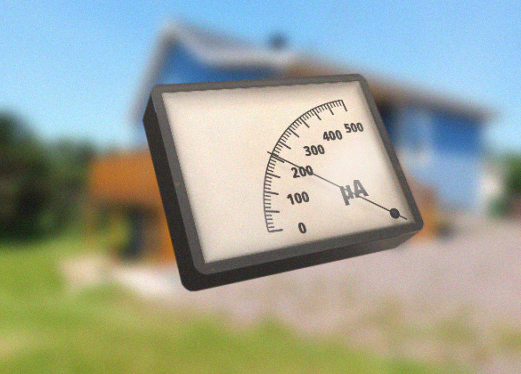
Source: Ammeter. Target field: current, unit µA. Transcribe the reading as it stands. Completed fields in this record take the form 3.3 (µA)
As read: 200 (µA)
